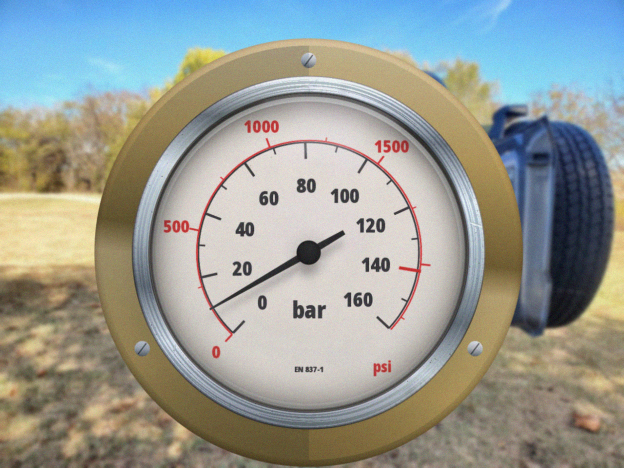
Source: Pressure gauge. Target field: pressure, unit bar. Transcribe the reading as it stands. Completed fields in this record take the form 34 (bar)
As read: 10 (bar)
